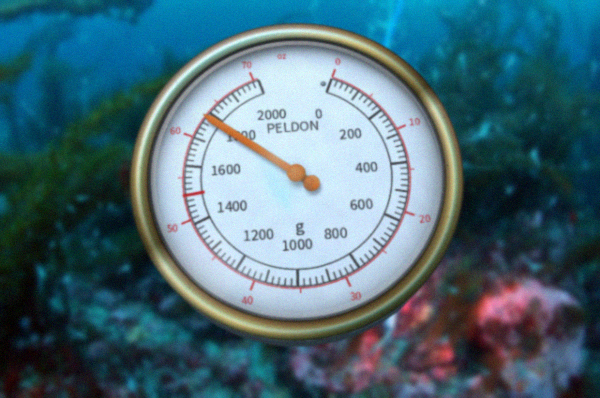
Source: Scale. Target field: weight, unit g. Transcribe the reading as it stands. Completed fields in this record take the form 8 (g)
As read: 1780 (g)
